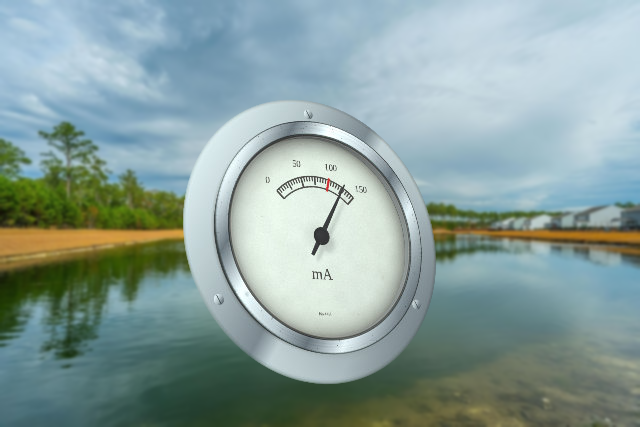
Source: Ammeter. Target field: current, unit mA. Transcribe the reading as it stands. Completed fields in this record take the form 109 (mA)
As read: 125 (mA)
